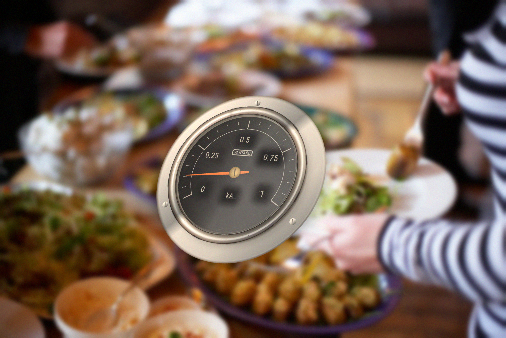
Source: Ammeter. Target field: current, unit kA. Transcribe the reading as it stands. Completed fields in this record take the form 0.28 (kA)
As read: 0.1 (kA)
